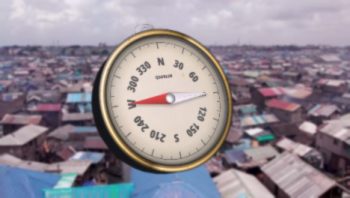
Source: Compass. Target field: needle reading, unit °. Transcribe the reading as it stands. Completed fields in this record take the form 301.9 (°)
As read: 270 (°)
